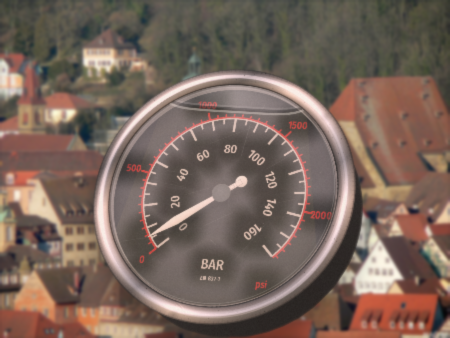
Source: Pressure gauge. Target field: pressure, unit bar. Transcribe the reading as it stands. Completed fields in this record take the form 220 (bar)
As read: 5 (bar)
